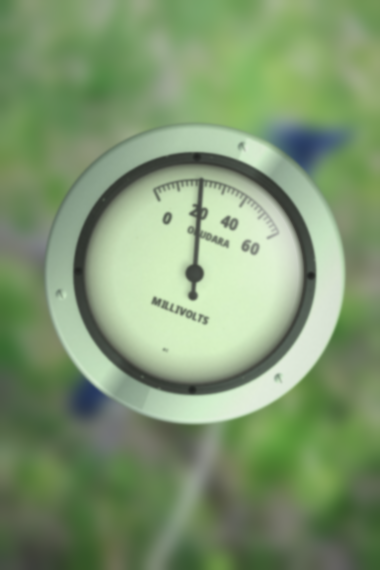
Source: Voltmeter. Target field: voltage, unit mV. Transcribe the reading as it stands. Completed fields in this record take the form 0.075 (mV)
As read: 20 (mV)
